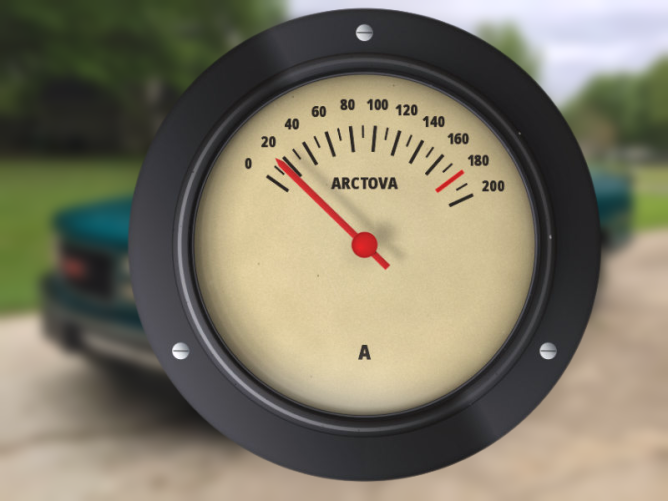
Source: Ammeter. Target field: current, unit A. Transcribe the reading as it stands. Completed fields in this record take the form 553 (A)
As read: 15 (A)
